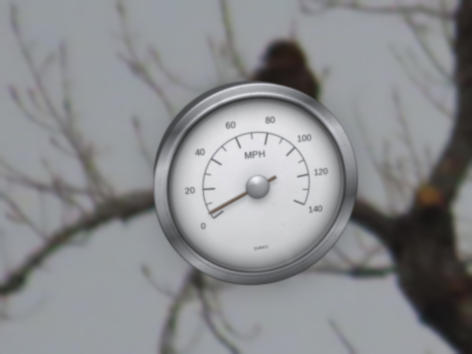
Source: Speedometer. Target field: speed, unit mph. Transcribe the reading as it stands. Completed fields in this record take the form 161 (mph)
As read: 5 (mph)
